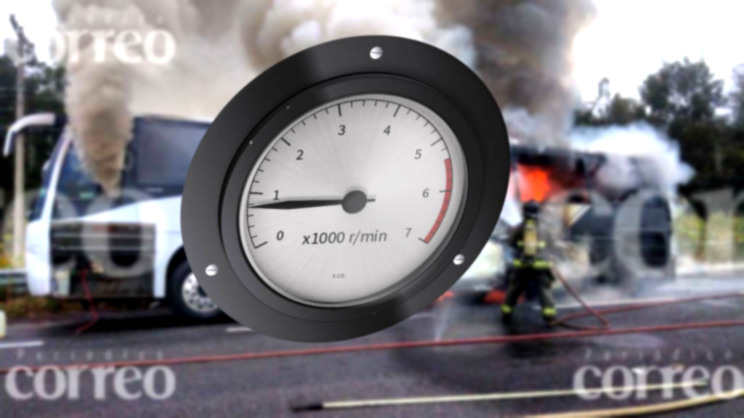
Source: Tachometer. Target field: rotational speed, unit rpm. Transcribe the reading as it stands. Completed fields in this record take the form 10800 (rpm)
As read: 800 (rpm)
